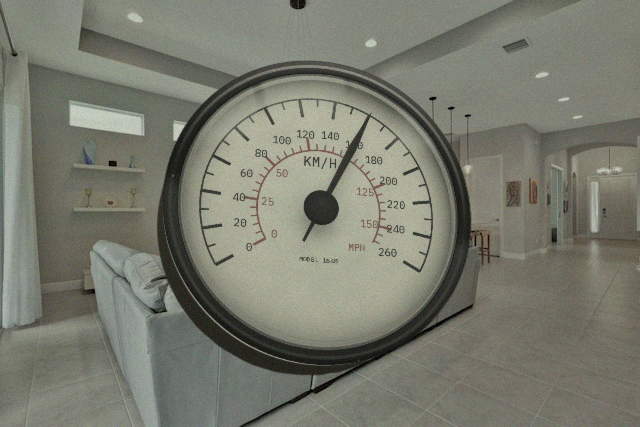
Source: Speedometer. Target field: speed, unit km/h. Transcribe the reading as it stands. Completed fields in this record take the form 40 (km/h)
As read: 160 (km/h)
